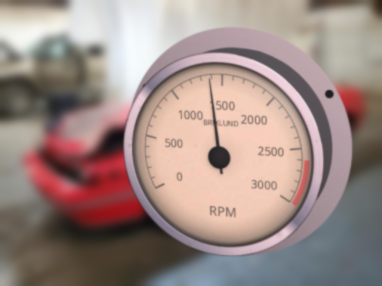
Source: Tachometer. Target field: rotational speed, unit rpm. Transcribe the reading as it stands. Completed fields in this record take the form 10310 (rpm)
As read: 1400 (rpm)
